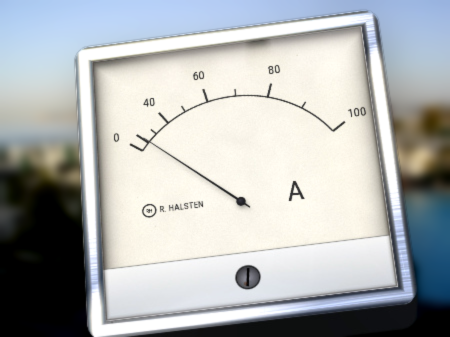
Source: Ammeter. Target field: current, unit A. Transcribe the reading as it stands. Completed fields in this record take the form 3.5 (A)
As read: 20 (A)
